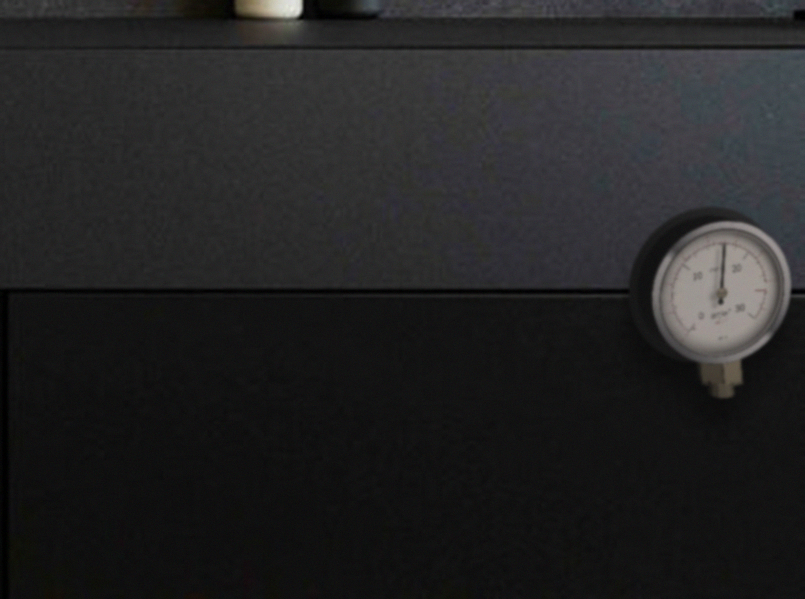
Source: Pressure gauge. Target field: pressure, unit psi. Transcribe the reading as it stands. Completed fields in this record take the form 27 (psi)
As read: 16 (psi)
